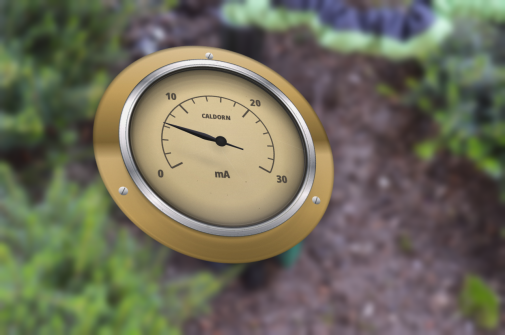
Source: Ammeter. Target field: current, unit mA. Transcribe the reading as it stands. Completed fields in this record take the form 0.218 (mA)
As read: 6 (mA)
